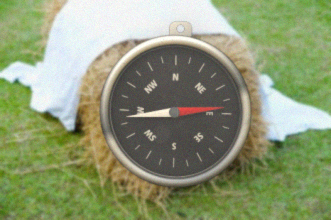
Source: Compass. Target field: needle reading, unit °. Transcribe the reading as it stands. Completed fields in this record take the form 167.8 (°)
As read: 82.5 (°)
